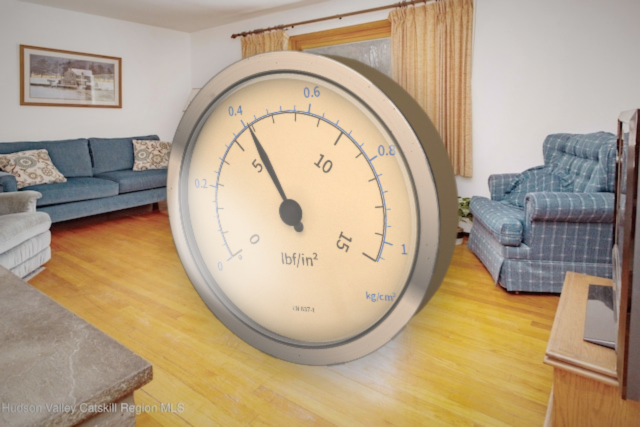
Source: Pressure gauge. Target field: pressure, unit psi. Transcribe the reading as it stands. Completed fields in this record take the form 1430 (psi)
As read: 6 (psi)
